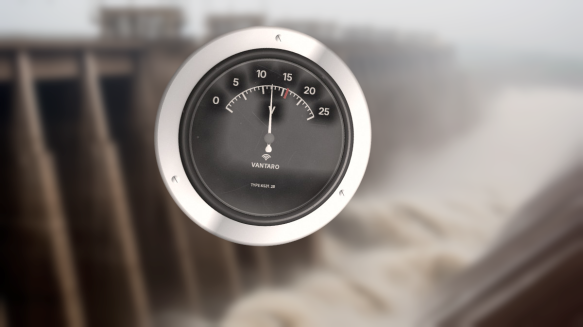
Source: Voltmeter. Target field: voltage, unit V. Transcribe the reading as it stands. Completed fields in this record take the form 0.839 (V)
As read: 12 (V)
